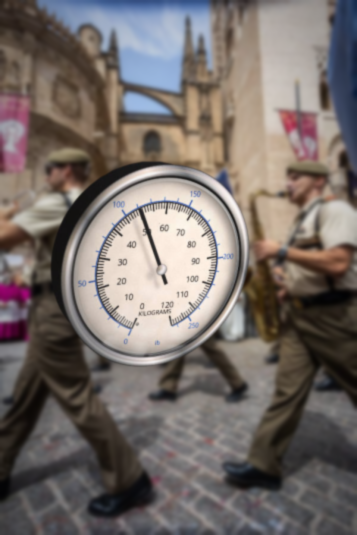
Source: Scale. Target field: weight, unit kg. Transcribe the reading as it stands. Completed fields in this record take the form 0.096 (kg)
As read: 50 (kg)
